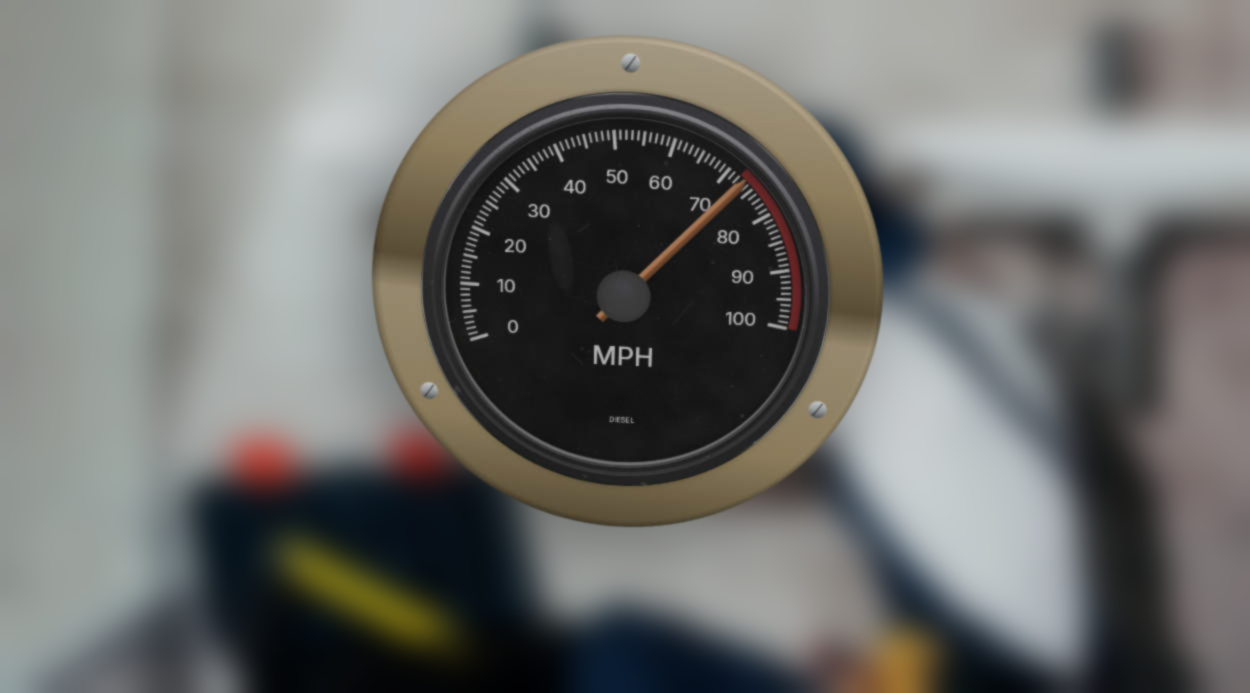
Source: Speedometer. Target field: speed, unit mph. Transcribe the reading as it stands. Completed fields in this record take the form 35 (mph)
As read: 73 (mph)
